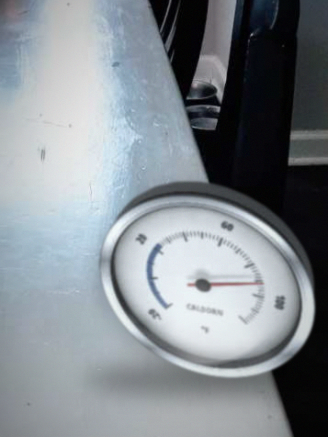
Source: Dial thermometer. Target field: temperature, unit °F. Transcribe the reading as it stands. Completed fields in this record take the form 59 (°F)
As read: 90 (°F)
